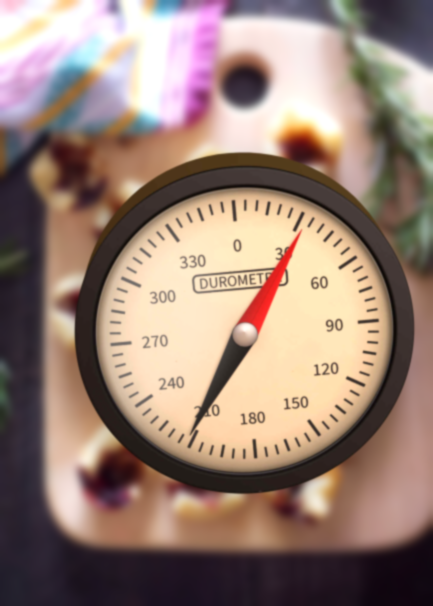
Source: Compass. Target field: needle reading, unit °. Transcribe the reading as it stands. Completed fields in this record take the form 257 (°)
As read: 32.5 (°)
